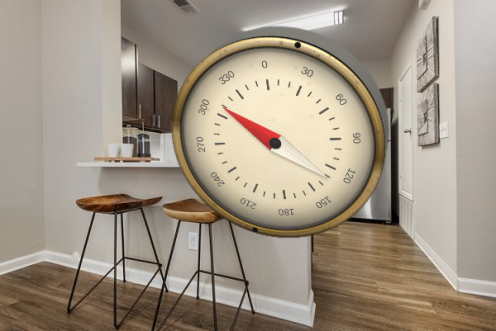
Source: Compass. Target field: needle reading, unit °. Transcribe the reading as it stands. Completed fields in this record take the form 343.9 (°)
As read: 310 (°)
